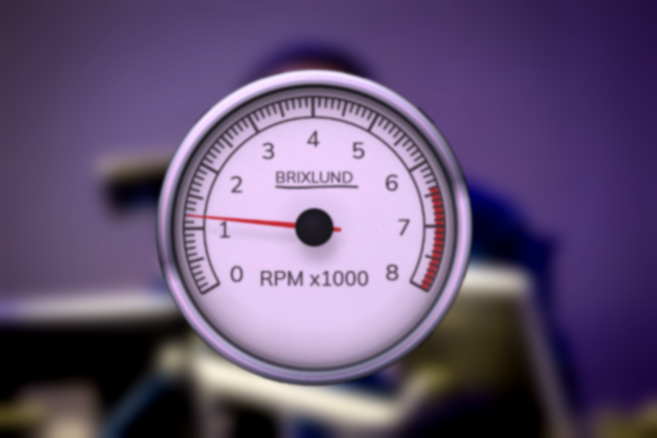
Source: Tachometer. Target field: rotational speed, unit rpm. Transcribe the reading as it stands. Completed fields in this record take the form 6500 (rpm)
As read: 1200 (rpm)
